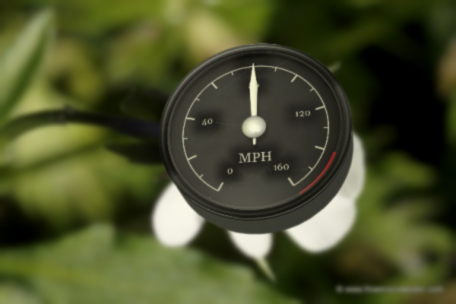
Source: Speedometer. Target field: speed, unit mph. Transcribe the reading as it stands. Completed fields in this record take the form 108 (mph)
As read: 80 (mph)
